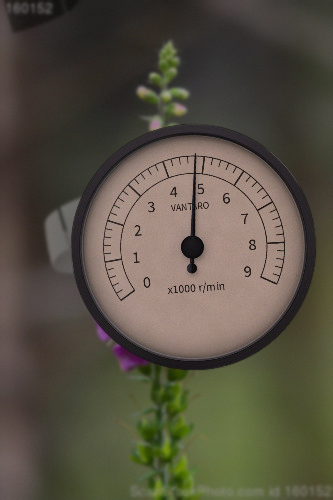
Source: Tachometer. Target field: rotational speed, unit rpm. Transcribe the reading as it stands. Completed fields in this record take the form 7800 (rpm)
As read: 4800 (rpm)
